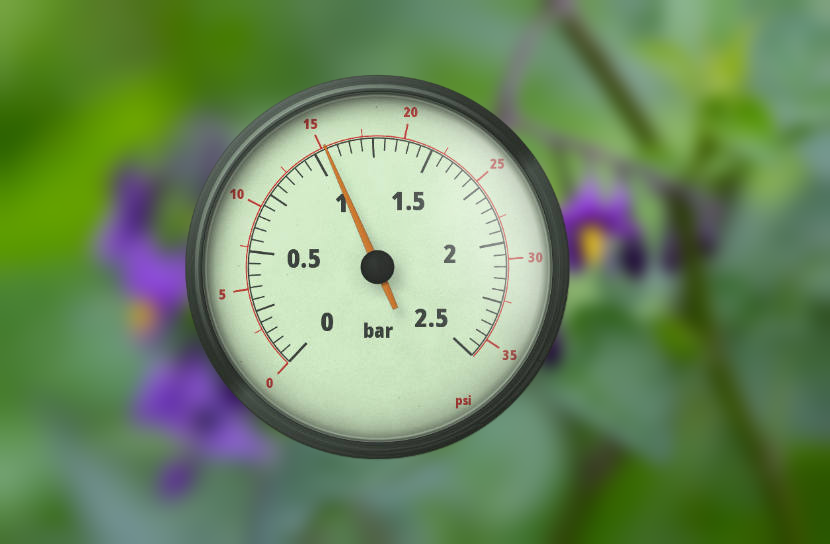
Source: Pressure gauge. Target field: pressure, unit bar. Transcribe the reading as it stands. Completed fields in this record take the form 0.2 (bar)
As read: 1.05 (bar)
